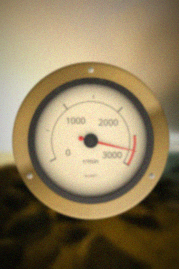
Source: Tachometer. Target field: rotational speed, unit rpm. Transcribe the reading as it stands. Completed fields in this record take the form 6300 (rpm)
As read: 2750 (rpm)
